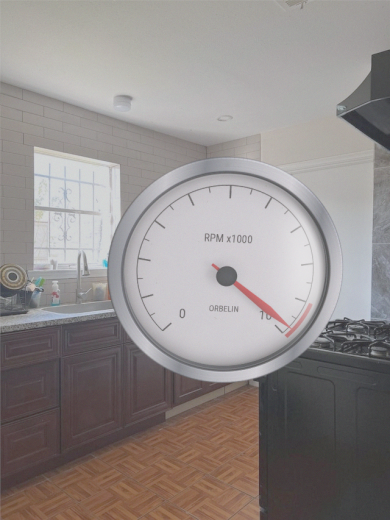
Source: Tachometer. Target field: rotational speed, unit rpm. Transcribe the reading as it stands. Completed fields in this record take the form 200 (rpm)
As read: 9750 (rpm)
